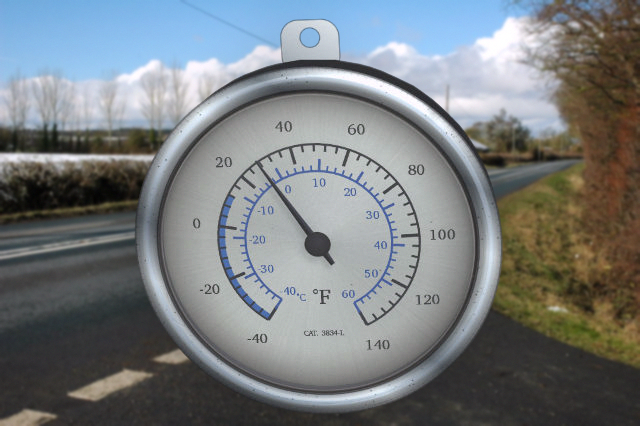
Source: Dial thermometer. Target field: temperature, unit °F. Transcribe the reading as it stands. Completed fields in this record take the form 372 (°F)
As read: 28 (°F)
